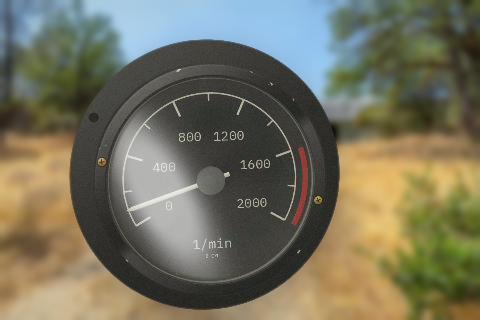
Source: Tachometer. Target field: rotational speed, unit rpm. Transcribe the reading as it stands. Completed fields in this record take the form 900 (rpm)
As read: 100 (rpm)
